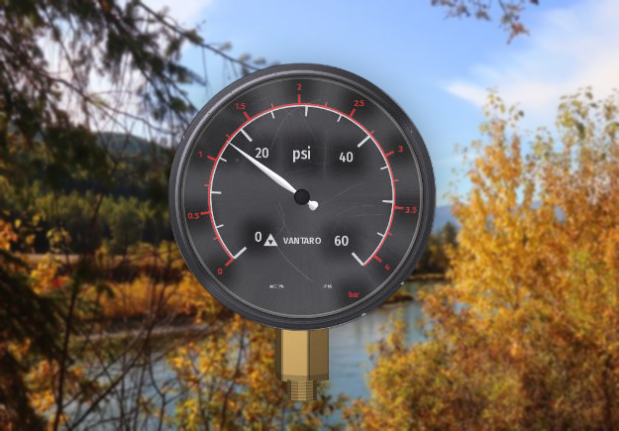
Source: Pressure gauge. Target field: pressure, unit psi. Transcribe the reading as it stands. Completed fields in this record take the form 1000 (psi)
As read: 17.5 (psi)
